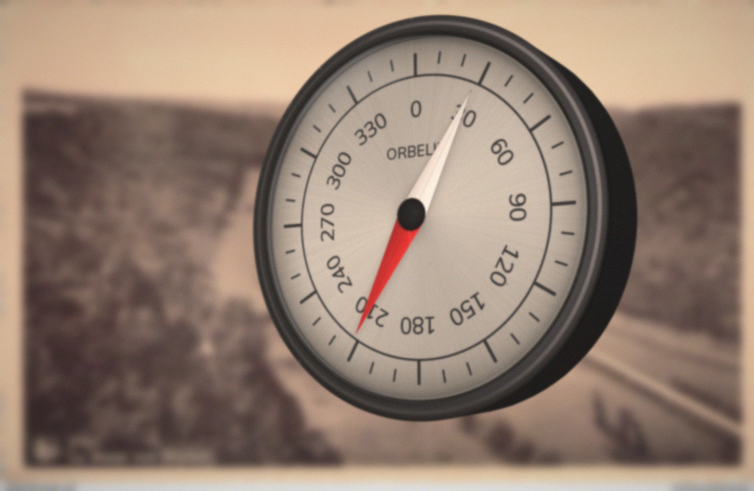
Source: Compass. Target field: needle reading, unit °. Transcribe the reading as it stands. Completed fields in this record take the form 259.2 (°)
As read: 210 (°)
